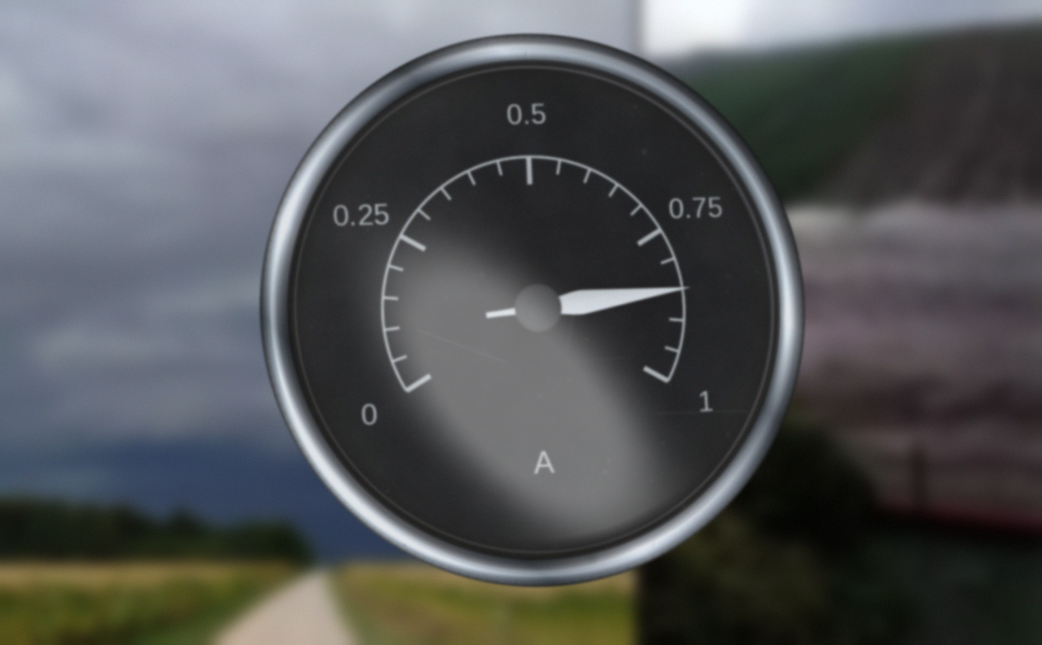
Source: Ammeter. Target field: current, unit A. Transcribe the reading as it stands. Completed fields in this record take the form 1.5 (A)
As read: 0.85 (A)
